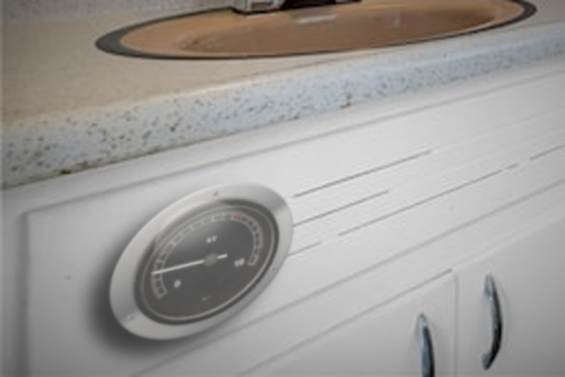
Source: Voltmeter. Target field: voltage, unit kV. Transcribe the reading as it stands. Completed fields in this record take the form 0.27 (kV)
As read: 1.5 (kV)
